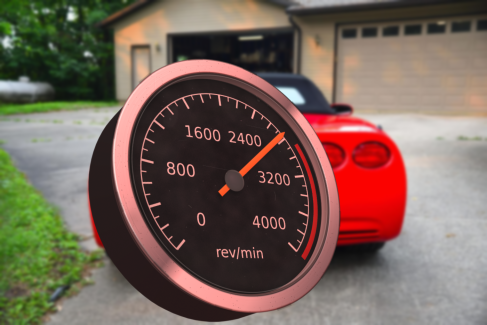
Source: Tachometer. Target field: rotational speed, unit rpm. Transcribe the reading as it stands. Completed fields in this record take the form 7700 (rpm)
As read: 2750 (rpm)
